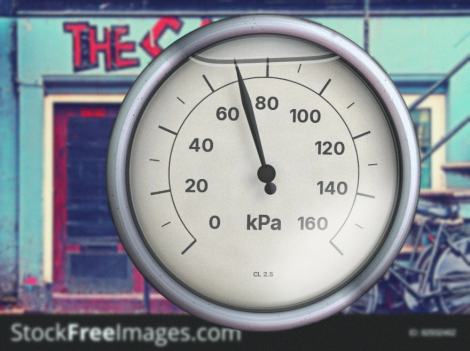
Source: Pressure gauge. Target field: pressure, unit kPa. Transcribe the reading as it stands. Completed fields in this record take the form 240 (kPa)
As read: 70 (kPa)
